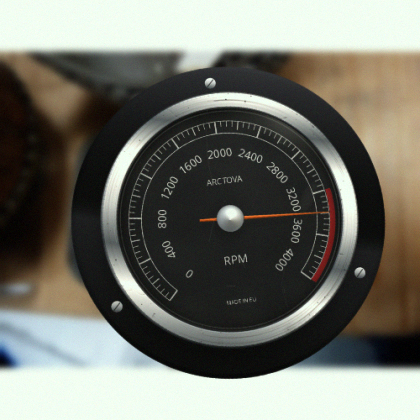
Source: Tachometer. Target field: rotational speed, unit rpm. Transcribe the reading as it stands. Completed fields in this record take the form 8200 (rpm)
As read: 3400 (rpm)
